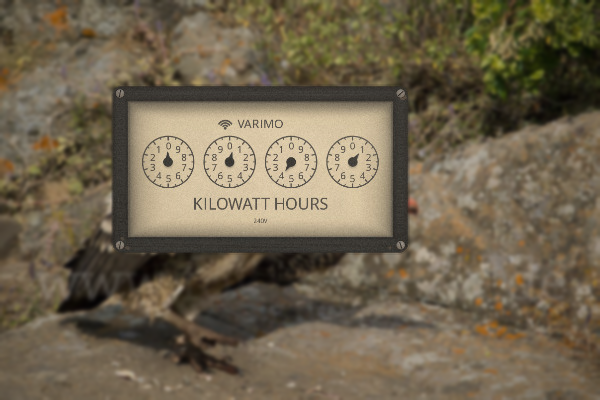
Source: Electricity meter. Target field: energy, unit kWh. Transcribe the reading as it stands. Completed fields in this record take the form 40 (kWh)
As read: 41 (kWh)
